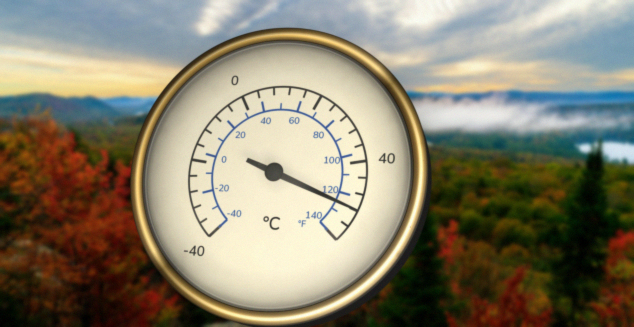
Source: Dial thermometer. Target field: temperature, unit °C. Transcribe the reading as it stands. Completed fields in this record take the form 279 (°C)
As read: 52 (°C)
